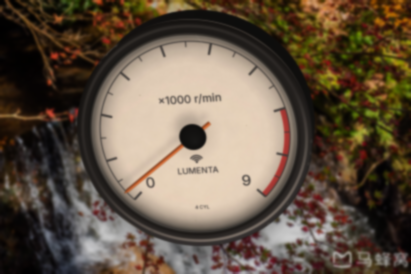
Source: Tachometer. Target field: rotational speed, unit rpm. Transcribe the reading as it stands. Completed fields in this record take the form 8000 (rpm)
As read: 250 (rpm)
